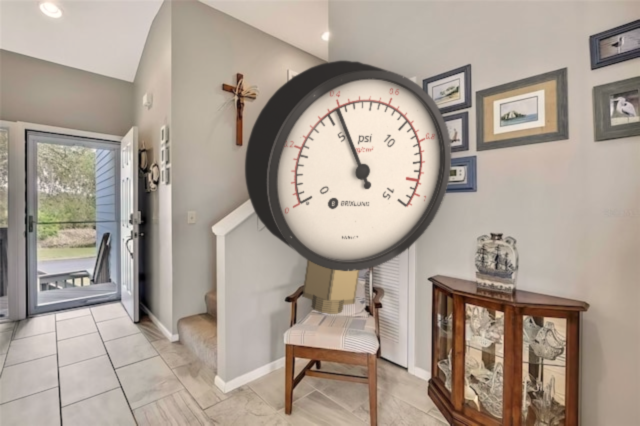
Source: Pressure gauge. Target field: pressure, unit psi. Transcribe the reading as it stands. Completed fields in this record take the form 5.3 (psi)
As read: 5.5 (psi)
